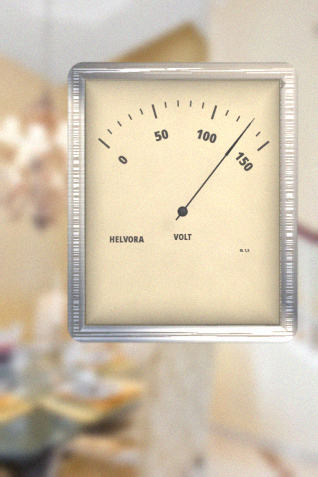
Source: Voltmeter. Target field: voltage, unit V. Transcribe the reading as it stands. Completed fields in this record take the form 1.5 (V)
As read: 130 (V)
